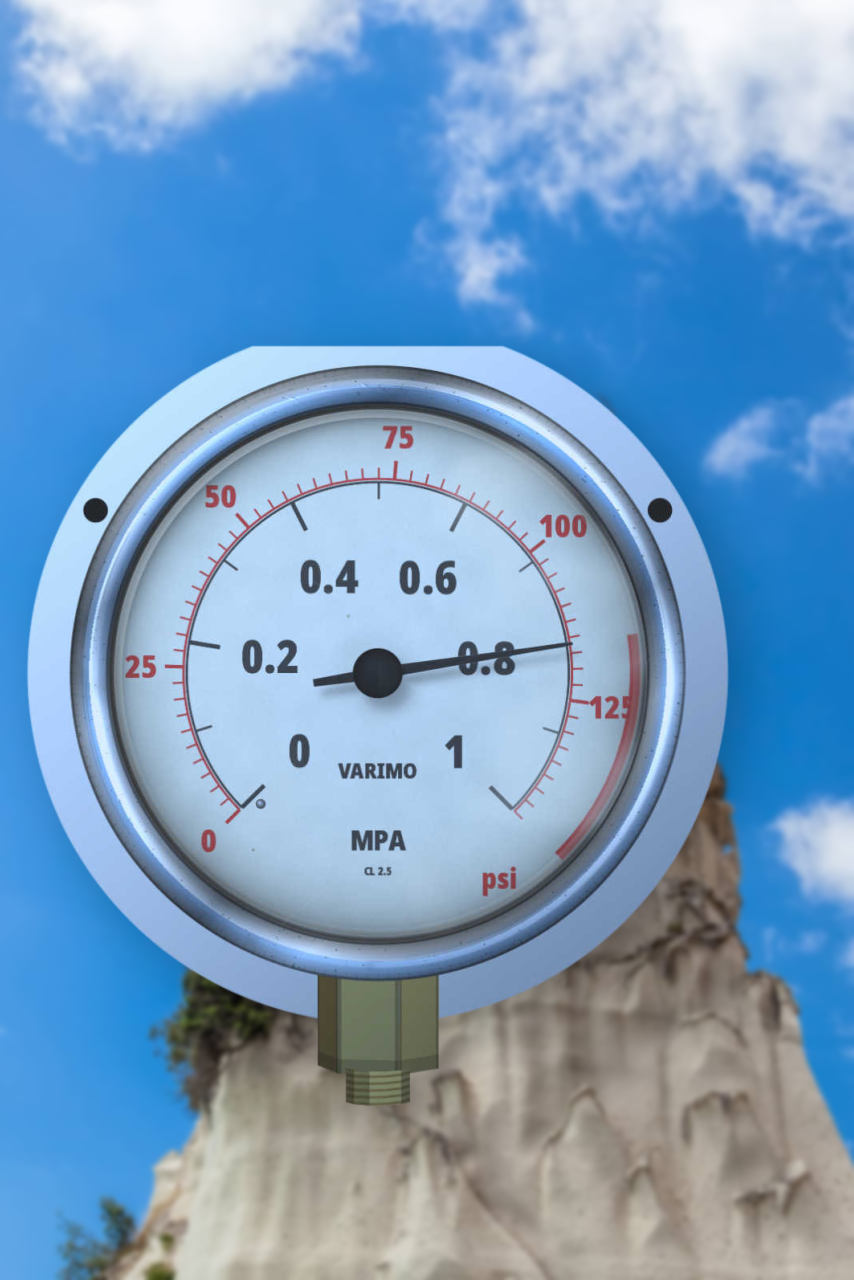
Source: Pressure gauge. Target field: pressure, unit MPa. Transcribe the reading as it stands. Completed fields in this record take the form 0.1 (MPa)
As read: 0.8 (MPa)
